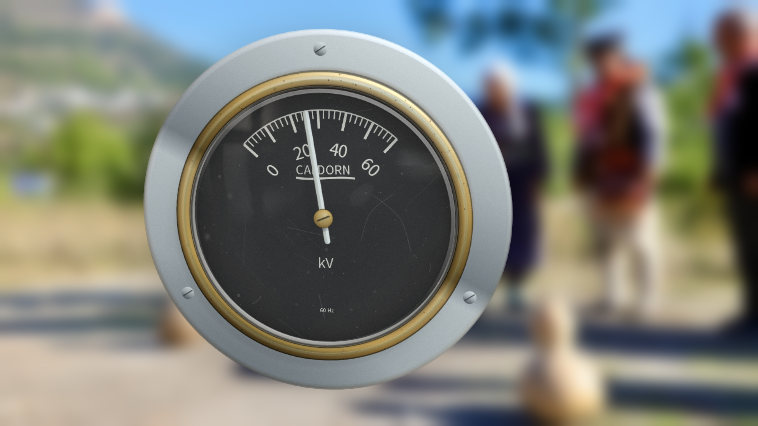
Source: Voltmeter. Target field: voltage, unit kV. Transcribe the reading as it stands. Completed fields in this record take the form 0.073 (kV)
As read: 26 (kV)
